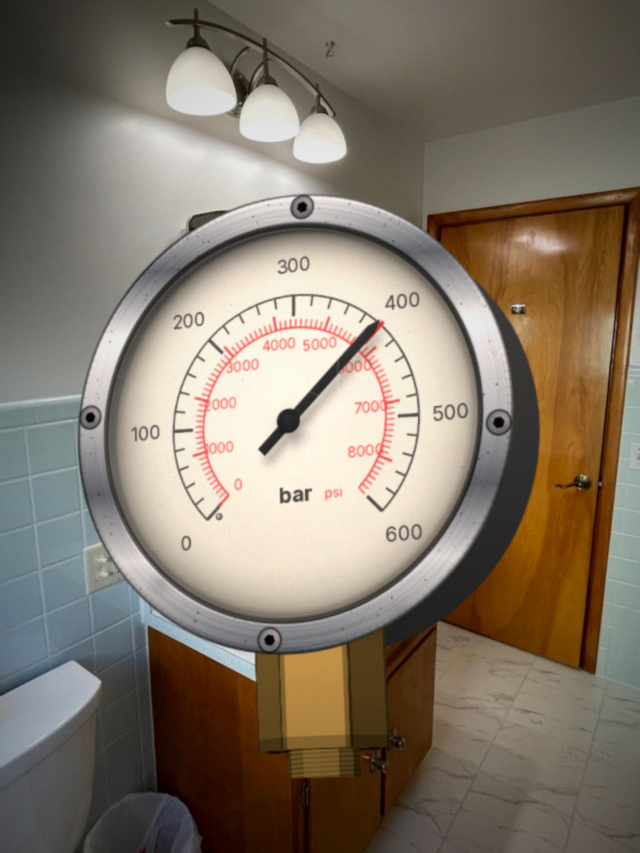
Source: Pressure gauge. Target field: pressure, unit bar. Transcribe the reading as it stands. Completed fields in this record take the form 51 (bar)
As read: 400 (bar)
